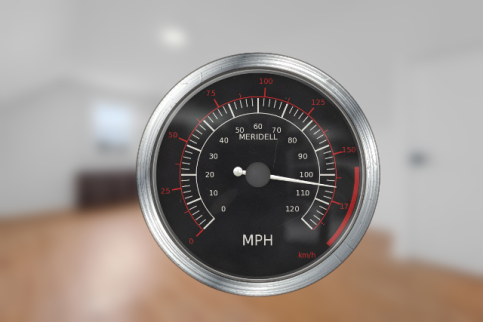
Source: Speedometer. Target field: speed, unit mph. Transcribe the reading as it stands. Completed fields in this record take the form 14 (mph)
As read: 104 (mph)
